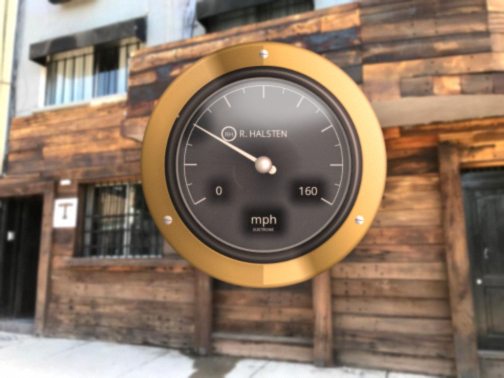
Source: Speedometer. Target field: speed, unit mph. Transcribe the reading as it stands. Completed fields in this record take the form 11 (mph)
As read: 40 (mph)
